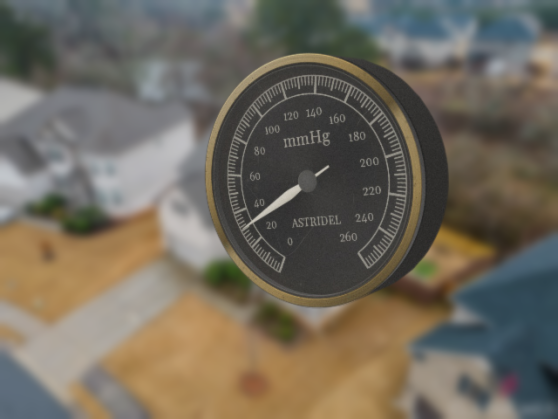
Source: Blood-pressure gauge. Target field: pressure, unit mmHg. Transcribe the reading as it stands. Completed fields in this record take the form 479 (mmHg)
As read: 30 (mmHg)
